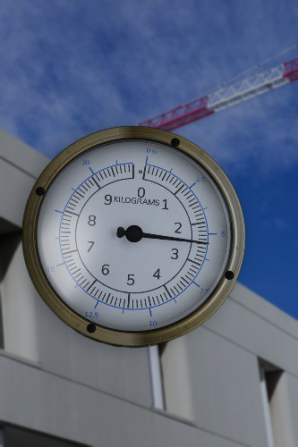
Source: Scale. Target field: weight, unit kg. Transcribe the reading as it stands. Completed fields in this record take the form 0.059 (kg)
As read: 2.5 (kg)
